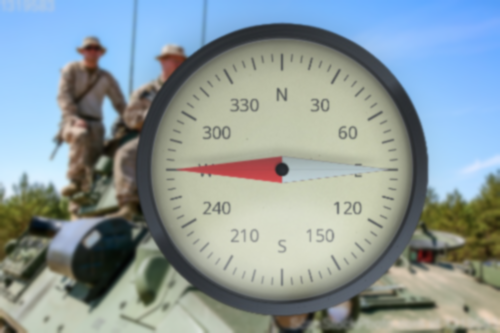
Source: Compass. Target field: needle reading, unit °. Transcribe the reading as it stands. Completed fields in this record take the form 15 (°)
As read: 270 (°)
